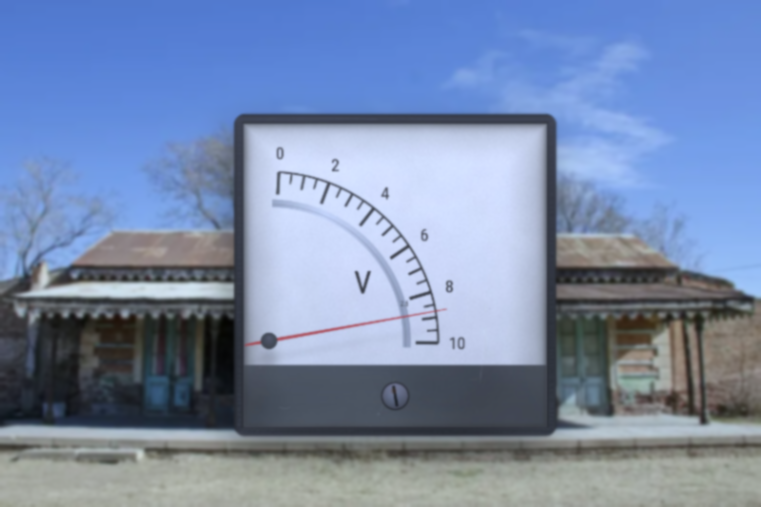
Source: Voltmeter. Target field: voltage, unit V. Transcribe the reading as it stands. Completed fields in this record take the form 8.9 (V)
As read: 8.75 (V)
